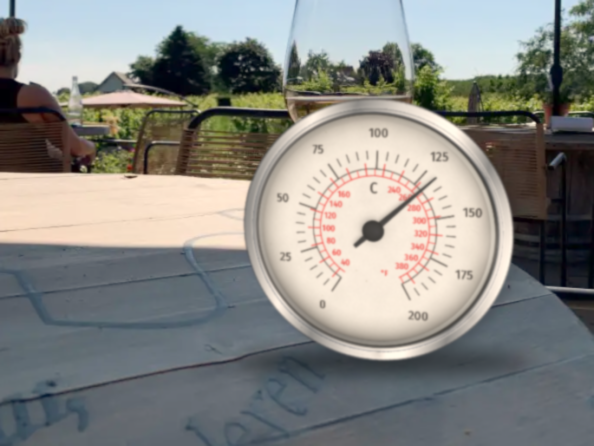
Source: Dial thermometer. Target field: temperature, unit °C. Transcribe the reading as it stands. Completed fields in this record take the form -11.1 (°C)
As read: 130 (°C)
